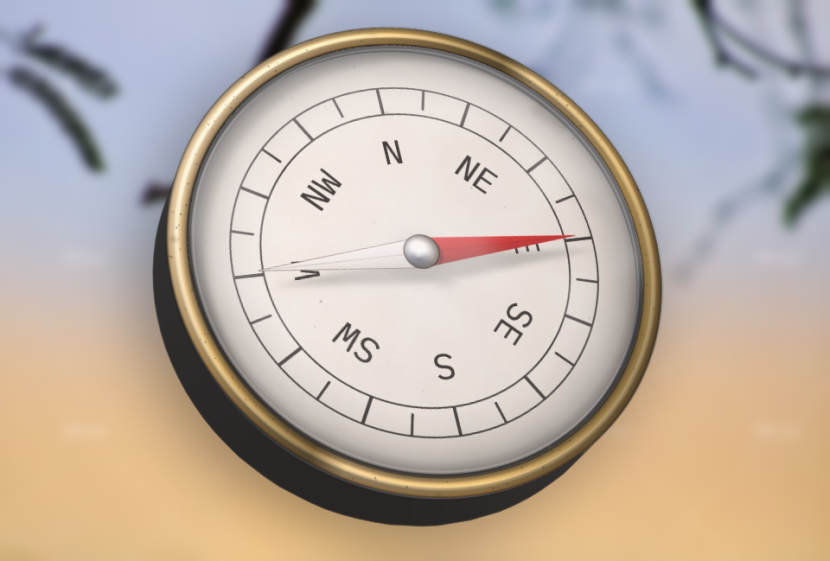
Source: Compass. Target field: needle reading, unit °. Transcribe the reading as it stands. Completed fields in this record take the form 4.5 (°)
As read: 90 (°)
